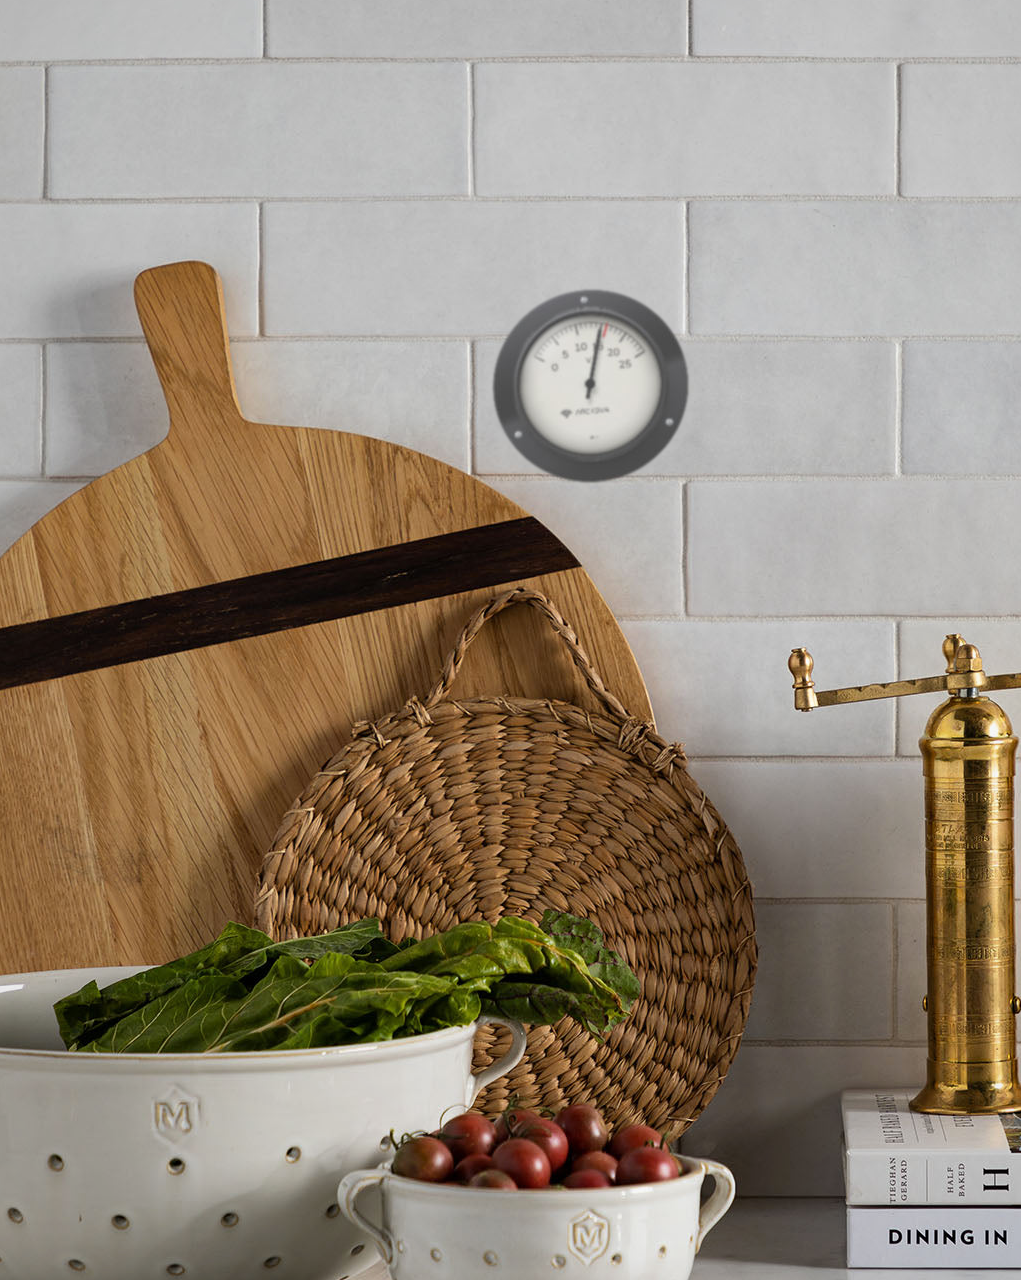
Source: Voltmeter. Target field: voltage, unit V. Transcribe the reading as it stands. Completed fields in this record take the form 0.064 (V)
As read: 15 (V)
